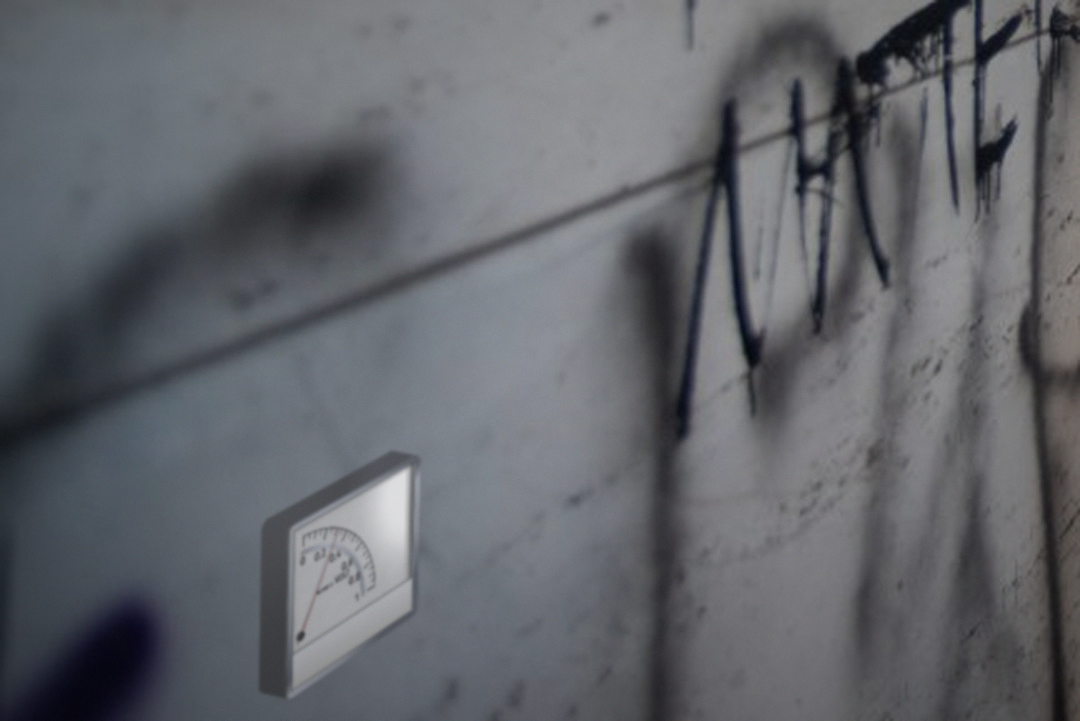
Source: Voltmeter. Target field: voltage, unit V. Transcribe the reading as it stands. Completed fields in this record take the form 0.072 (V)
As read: 0.3 (V)
